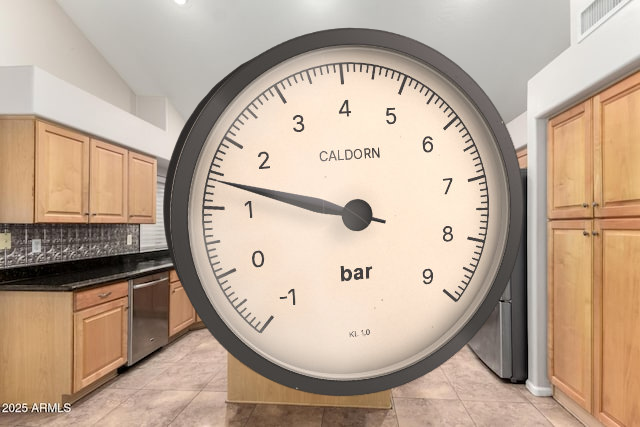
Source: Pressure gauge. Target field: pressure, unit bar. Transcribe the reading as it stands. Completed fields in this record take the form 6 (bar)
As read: 1.4 (bar)
